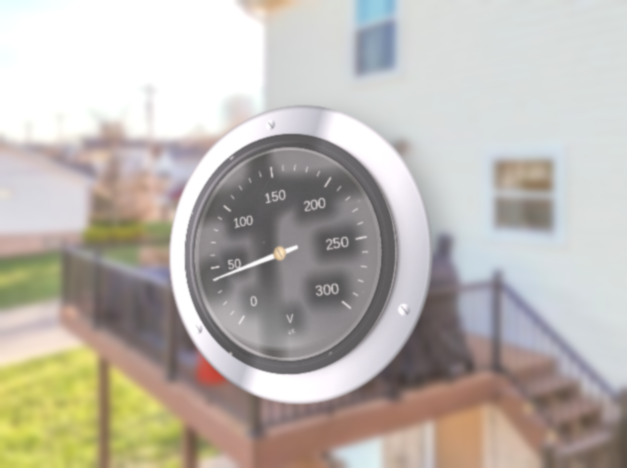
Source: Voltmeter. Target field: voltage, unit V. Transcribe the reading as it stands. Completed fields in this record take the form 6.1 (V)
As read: 40 (V)
